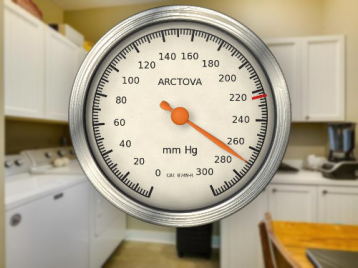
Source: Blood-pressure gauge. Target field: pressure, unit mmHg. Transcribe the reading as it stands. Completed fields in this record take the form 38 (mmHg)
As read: 270 (mmHg)
